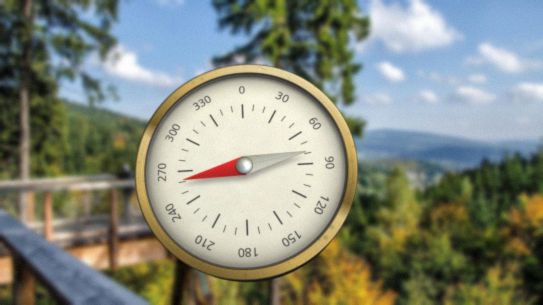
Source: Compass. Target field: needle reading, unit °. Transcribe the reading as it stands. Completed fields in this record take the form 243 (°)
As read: 260 (°)
